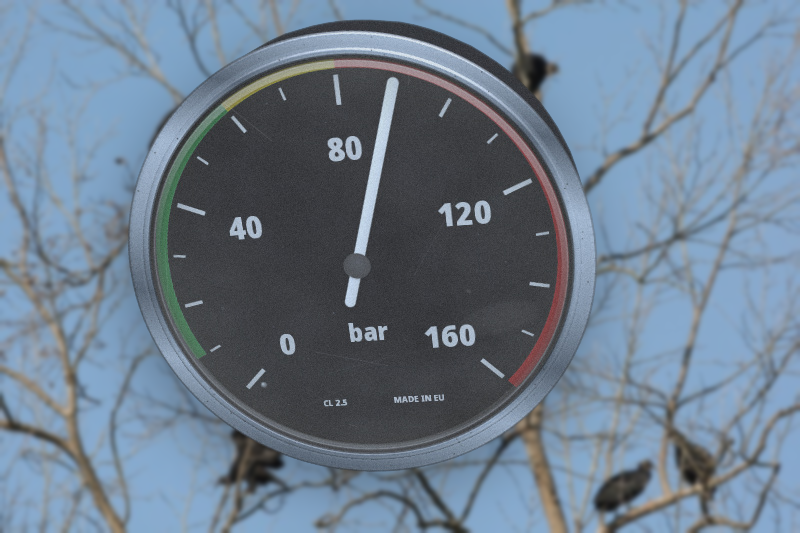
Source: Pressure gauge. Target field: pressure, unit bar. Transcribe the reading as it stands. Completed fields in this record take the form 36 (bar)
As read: 90 (bar)
